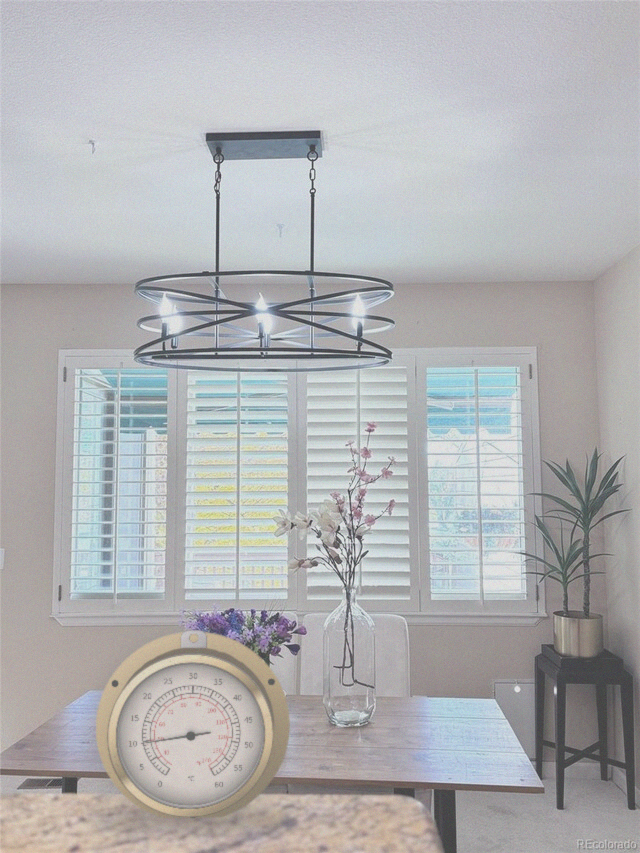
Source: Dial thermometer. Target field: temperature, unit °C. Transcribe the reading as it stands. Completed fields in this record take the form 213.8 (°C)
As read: 10 (°C)
